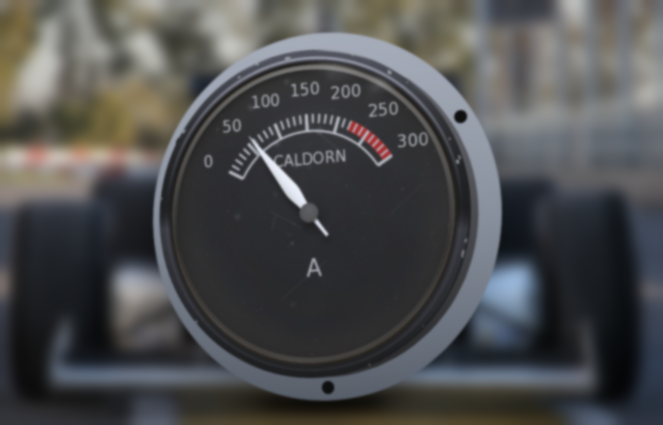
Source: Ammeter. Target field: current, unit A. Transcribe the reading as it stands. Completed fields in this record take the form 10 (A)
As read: 60 (A)
